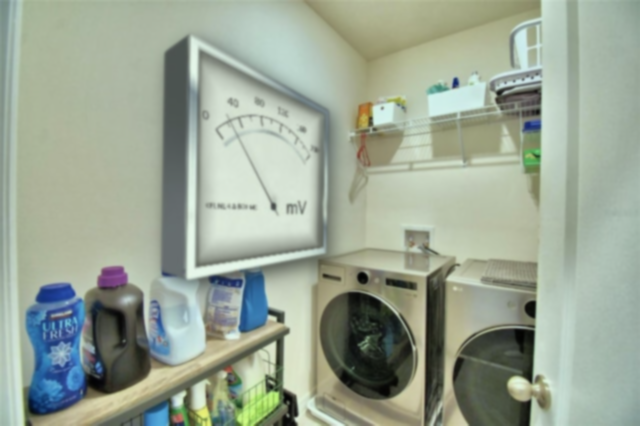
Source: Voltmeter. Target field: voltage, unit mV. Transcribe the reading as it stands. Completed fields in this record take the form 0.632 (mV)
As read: 20 (mV)
